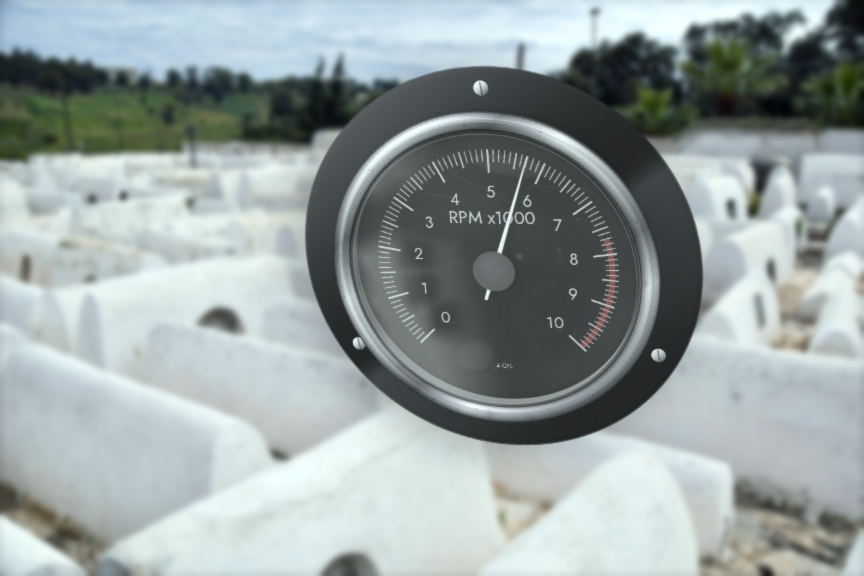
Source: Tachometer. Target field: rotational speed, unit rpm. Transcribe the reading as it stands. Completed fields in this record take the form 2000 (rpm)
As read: 5700 (rpm)
